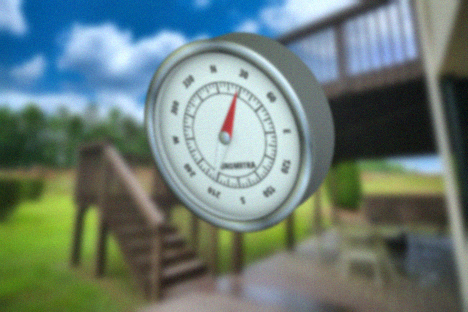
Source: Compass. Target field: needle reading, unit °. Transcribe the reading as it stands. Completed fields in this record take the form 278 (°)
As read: 30 (°)
